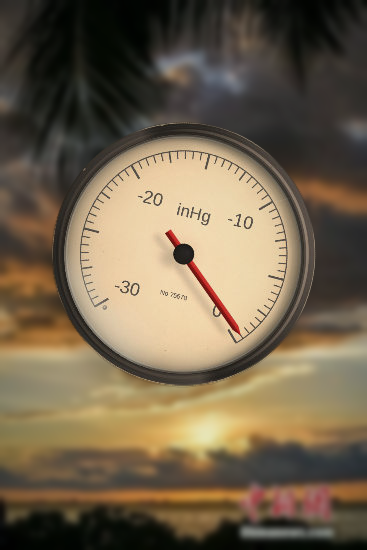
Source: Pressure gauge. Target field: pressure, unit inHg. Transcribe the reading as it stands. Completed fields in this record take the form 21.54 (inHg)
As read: -0.5 (inHg)
